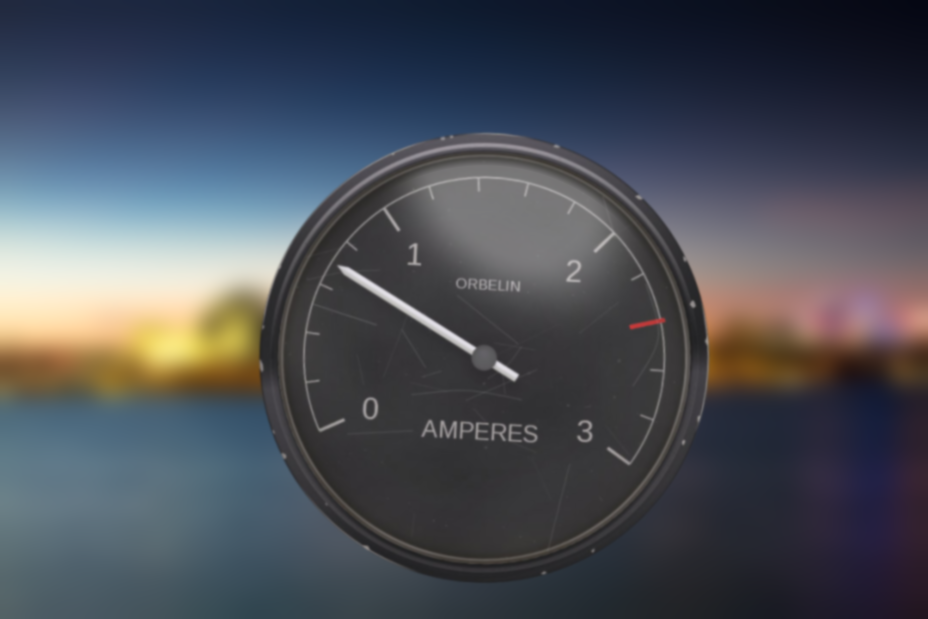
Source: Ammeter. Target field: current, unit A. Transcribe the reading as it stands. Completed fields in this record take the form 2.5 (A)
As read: 0.7 (A)
